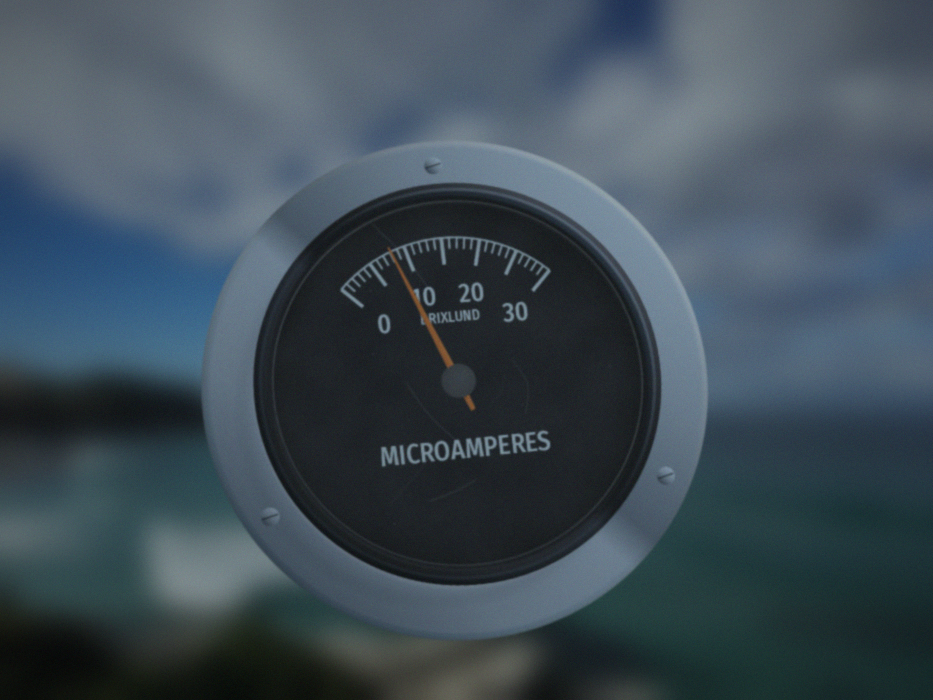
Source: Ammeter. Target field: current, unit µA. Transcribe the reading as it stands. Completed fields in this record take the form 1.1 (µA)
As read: 8 (µA)
